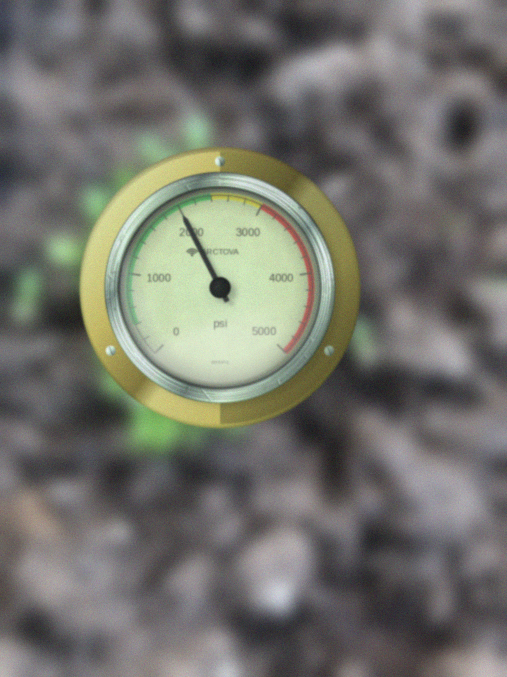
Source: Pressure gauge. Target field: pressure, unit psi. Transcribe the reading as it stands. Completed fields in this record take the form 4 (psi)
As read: 2000 (psi)
